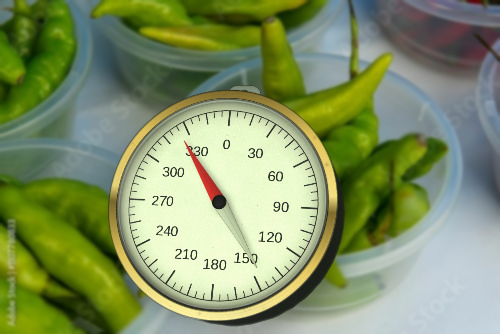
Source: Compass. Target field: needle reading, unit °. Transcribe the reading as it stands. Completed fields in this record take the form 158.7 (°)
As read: 325 (°)
